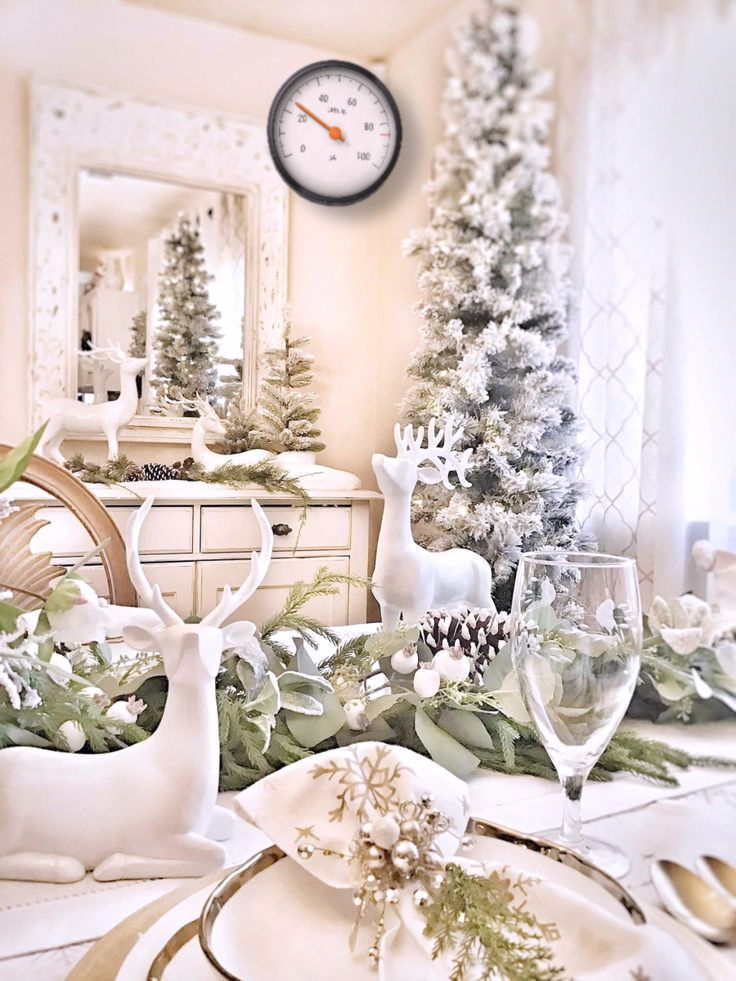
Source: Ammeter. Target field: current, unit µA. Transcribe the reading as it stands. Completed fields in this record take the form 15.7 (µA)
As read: 25 (µA)
